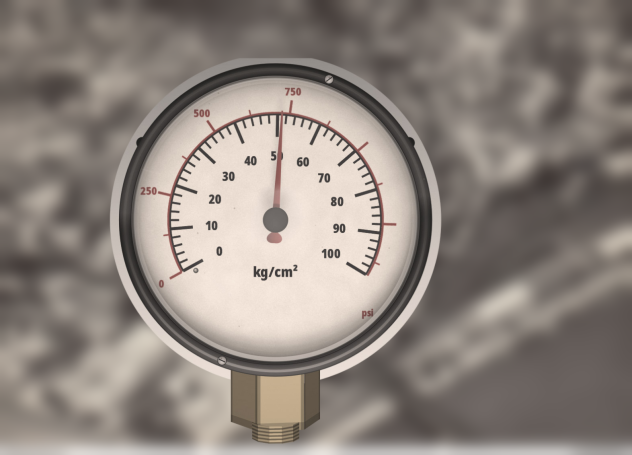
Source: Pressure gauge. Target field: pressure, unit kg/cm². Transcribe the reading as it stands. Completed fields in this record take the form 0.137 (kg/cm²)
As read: 51 (kg/cm²)
